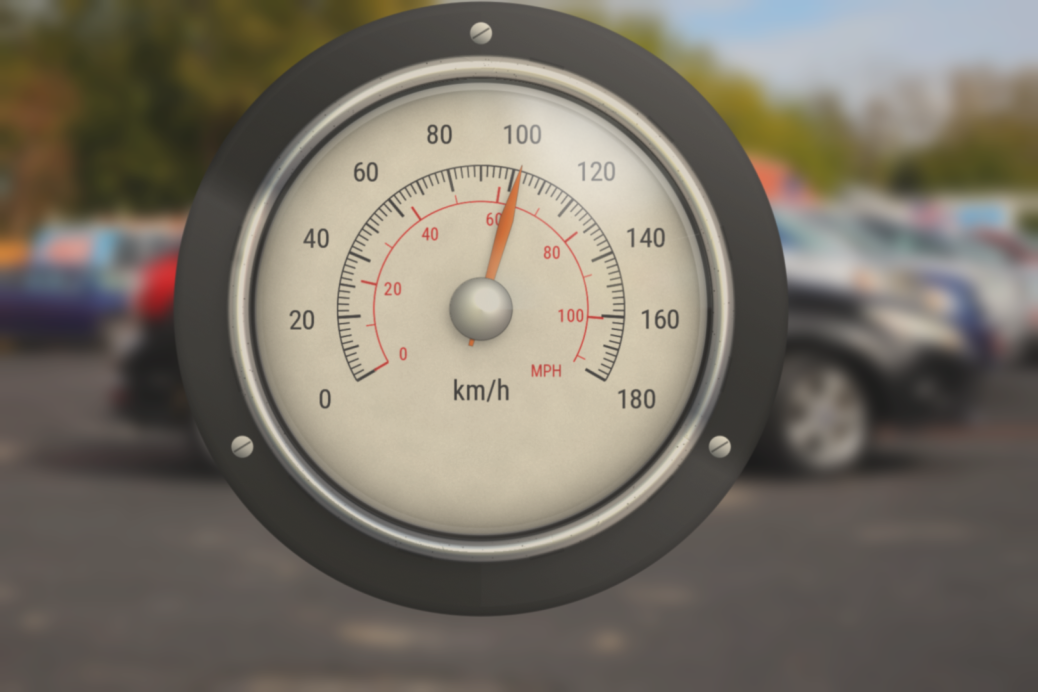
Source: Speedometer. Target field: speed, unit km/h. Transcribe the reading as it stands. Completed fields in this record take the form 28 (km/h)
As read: 102 (km/h)
